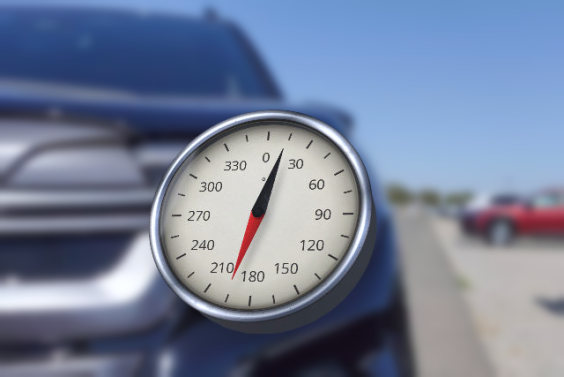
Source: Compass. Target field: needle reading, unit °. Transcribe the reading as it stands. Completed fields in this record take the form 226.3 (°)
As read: 195 (°)
